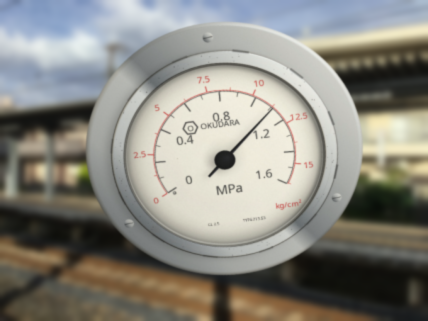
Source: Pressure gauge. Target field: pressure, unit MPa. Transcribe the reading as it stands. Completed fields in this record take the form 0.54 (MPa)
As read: 1.1 (MPa)
